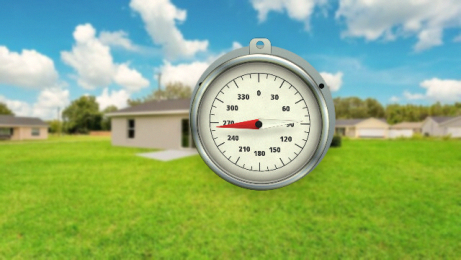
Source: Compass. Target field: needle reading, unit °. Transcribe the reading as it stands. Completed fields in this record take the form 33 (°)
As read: 265 (°)
